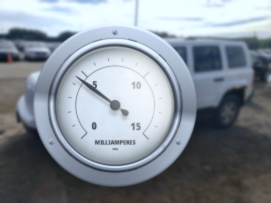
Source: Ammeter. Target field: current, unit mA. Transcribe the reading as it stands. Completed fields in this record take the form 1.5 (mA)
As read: 4.5 (mA)
